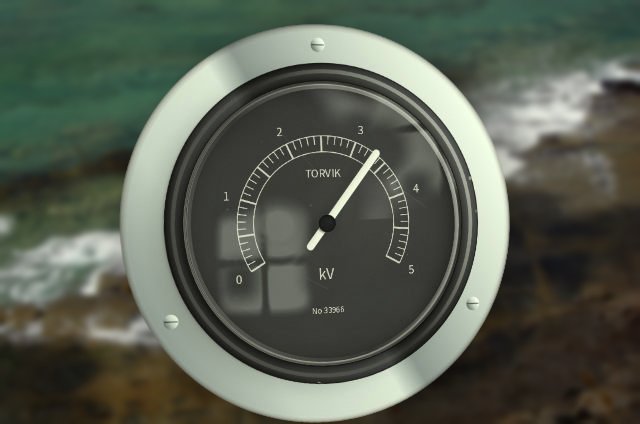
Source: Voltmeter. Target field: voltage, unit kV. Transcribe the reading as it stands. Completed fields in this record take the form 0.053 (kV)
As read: 3.3 (kV)
